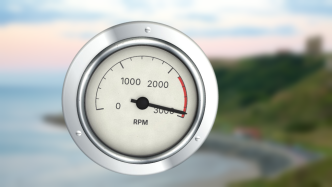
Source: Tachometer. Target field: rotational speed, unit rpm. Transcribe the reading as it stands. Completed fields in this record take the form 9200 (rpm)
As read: 2900 (rpm)
